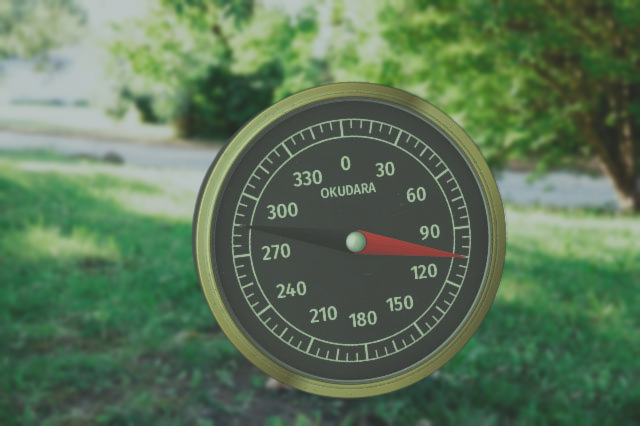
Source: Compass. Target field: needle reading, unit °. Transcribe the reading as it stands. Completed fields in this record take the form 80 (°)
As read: 105 (°)
